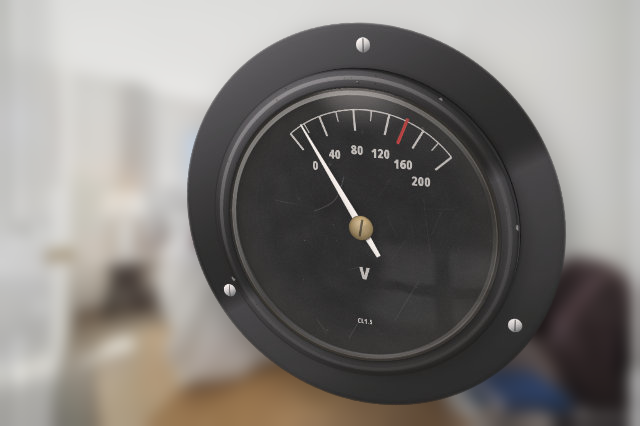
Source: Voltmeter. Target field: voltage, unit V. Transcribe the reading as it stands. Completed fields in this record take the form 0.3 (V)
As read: 20 (V)
